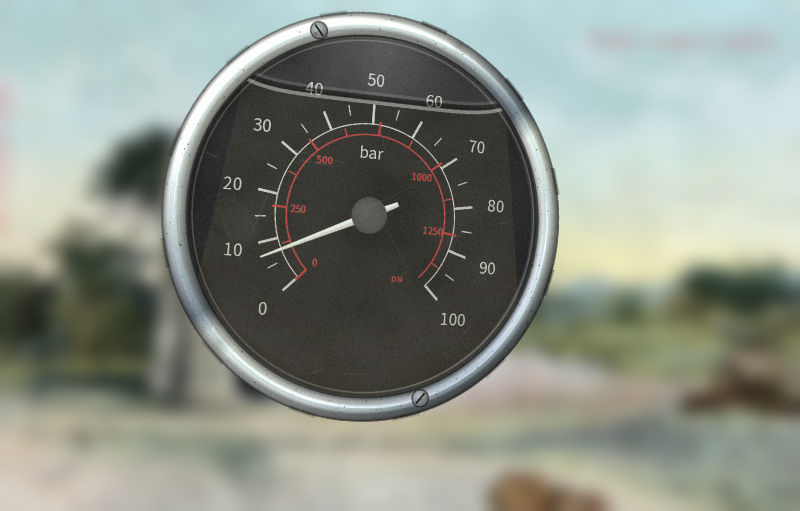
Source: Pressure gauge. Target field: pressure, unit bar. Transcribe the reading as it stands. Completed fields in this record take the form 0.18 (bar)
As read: 7.5 (bar)
